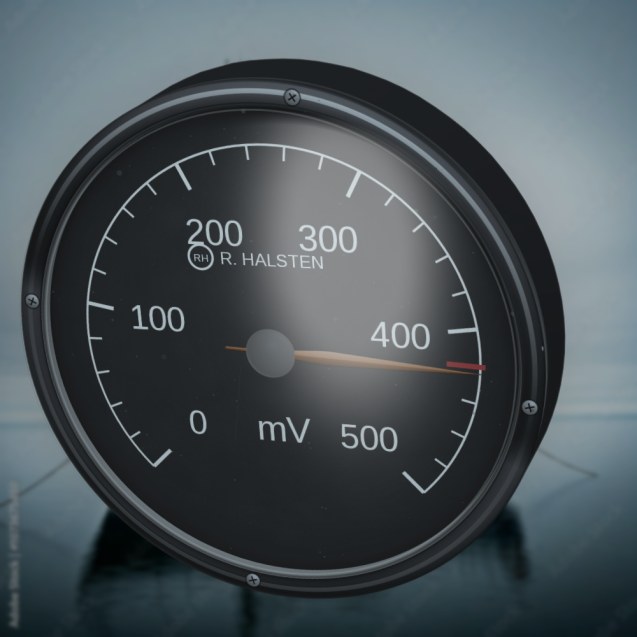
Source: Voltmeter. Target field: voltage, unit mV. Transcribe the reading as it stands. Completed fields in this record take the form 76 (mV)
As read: 420 (mV)
